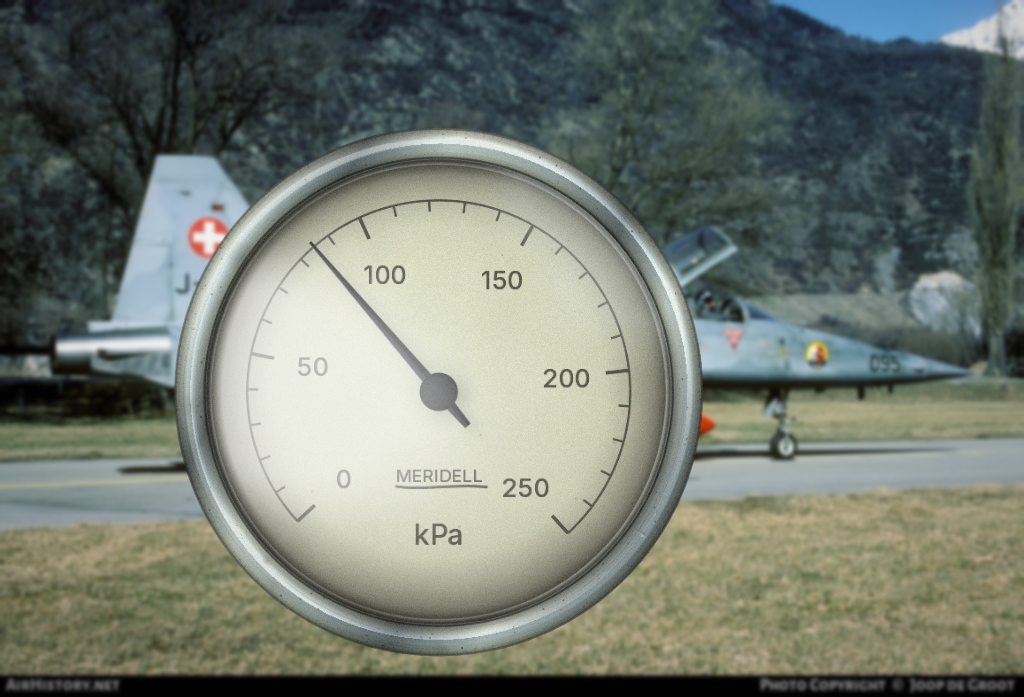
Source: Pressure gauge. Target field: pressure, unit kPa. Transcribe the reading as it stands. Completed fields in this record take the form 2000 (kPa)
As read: 85 (kPa)
